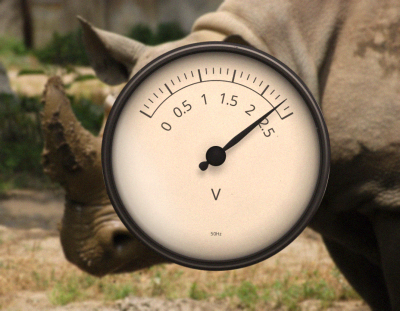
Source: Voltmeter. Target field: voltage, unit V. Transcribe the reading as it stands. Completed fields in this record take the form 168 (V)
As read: 2.3 (V)
